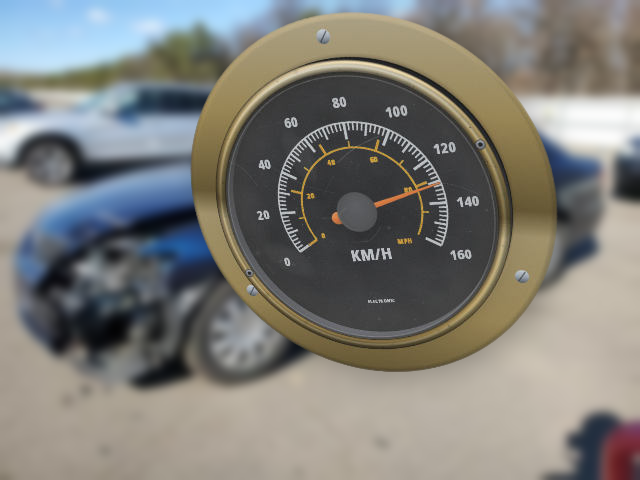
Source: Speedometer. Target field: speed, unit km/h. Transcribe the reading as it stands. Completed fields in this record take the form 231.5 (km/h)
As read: 130 (km/h)
